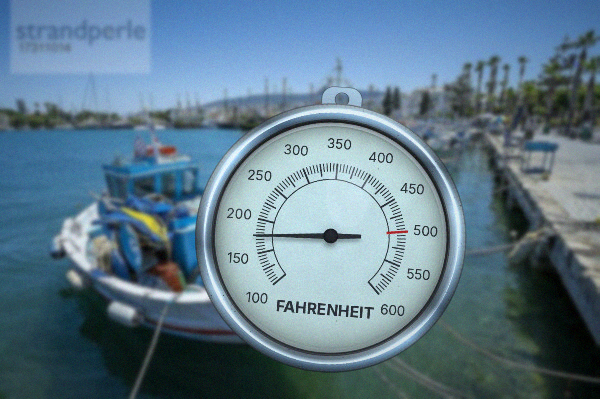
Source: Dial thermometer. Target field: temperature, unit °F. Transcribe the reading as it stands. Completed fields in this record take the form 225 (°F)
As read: 175 (°F)
